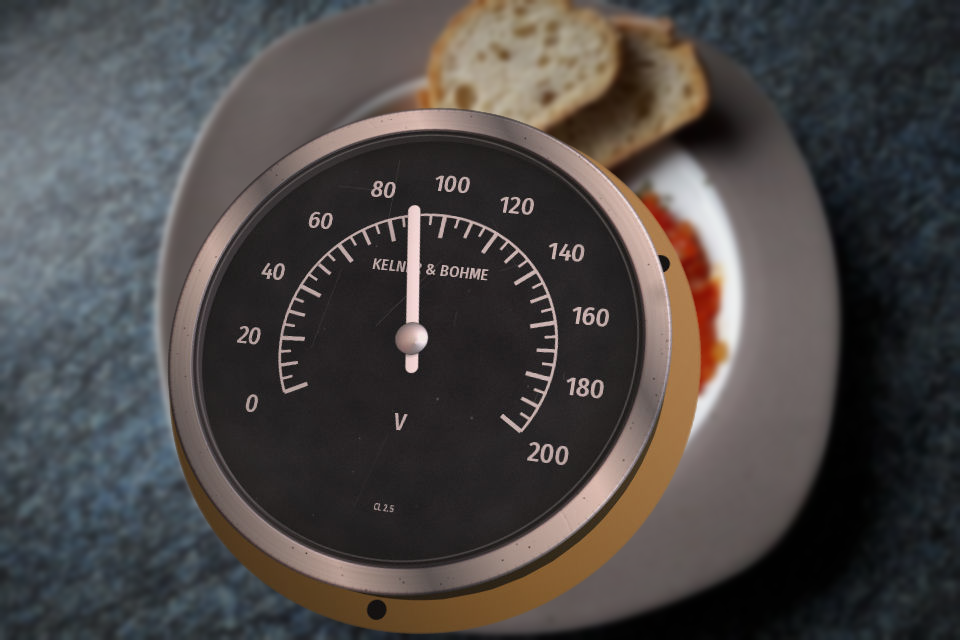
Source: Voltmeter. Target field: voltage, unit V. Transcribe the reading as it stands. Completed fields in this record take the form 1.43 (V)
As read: 90 (V)
